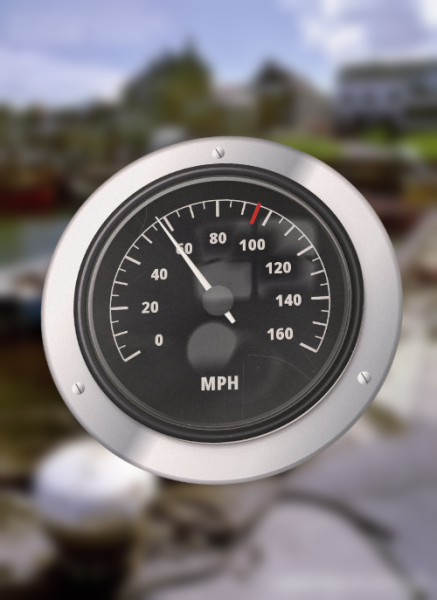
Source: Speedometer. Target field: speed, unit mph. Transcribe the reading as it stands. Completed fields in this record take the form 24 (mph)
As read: 57.5 (mph)
